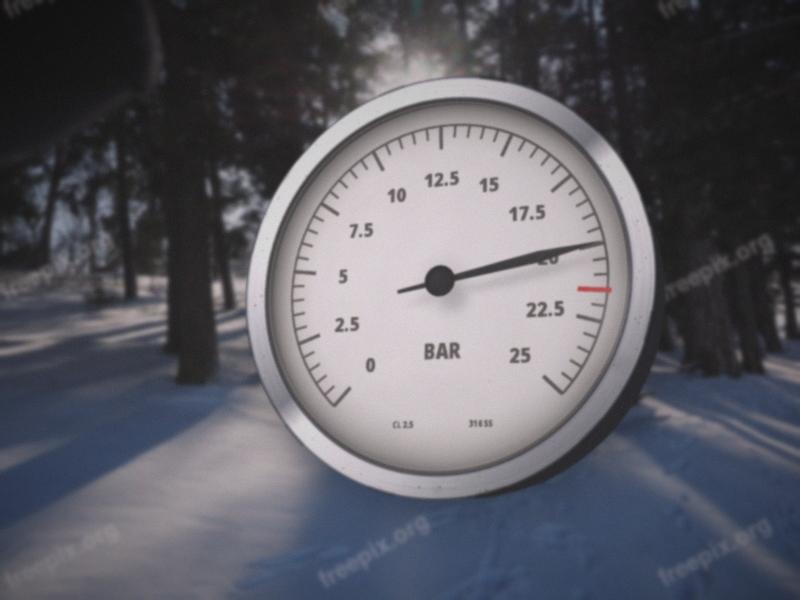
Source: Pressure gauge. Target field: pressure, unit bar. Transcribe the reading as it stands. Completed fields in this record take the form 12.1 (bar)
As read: 20 (bar)
